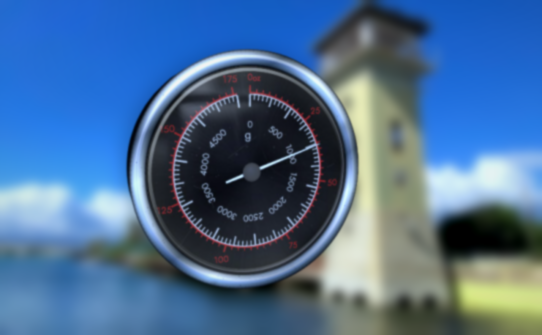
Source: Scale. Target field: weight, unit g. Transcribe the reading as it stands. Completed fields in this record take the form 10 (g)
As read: 1000 (g)
